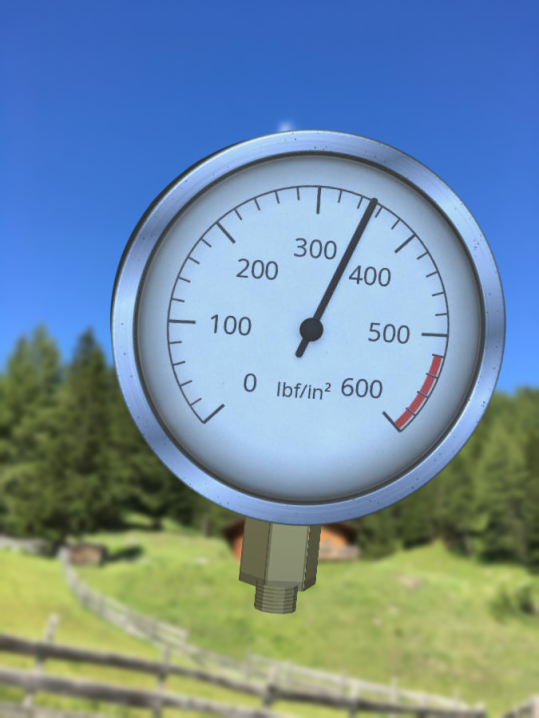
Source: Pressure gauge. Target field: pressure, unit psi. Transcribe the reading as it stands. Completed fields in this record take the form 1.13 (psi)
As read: 350 (psi)
